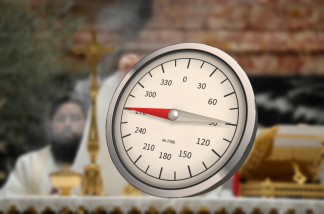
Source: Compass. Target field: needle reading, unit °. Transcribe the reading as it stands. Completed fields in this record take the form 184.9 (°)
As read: 270 (°)
